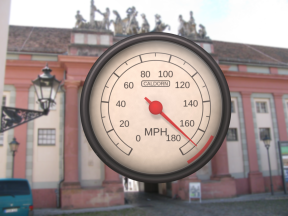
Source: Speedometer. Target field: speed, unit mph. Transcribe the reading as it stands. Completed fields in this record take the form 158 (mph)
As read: 170 (mph)
